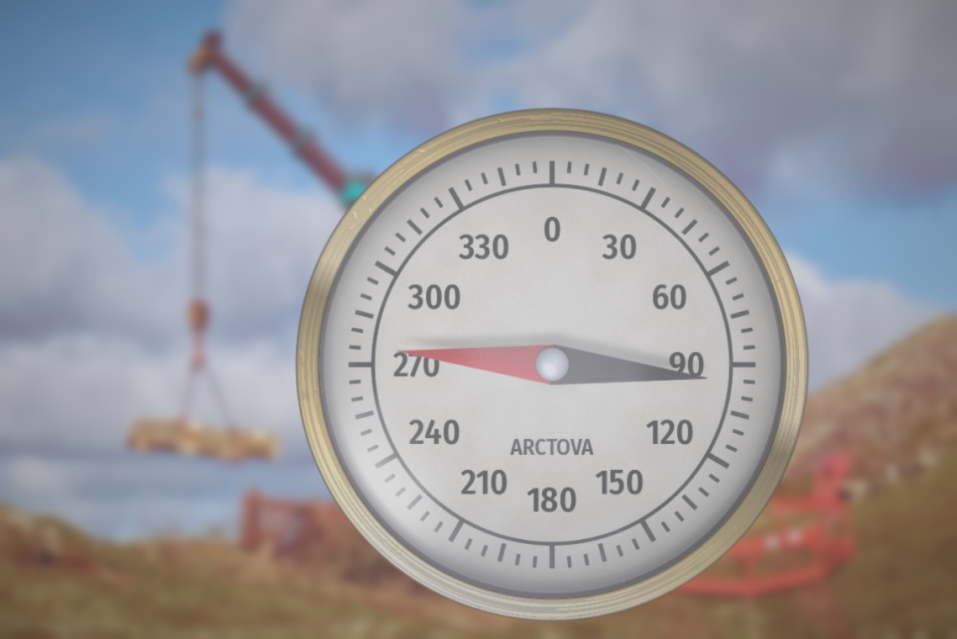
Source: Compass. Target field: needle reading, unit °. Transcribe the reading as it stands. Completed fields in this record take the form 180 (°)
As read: 275 (°)
